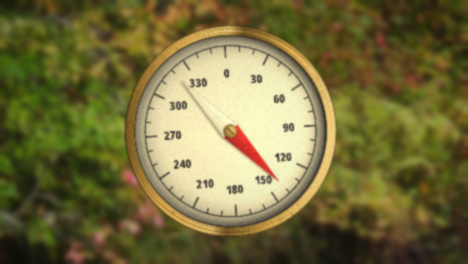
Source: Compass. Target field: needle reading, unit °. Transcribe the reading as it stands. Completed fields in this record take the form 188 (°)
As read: 140 (°)
